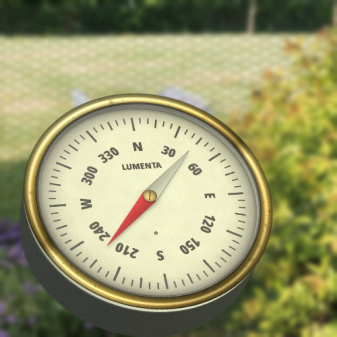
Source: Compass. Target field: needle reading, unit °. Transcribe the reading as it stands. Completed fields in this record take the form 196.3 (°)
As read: 225 (°)
